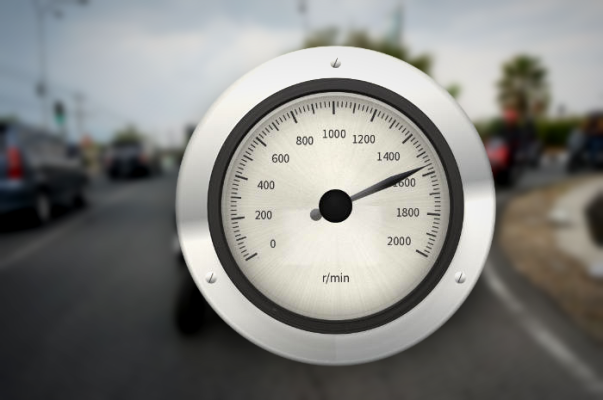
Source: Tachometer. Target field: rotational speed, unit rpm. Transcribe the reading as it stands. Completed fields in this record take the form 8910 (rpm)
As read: 1560 (rpm)
